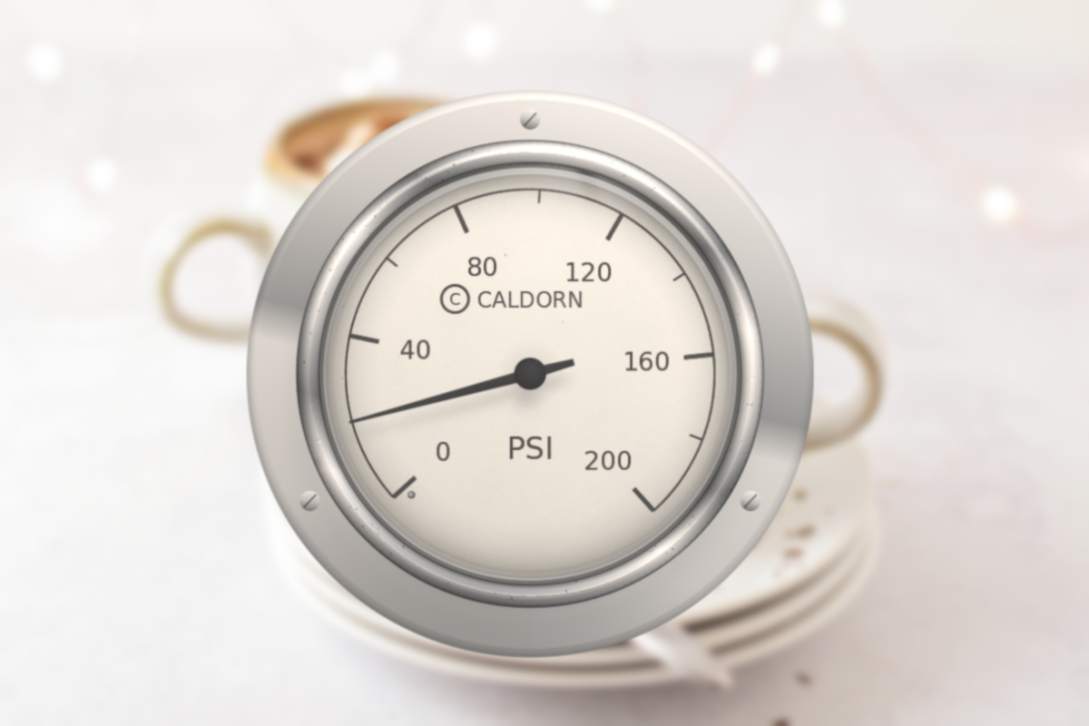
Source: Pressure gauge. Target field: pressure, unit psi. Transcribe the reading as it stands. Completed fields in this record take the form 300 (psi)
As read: 20 (psi)
